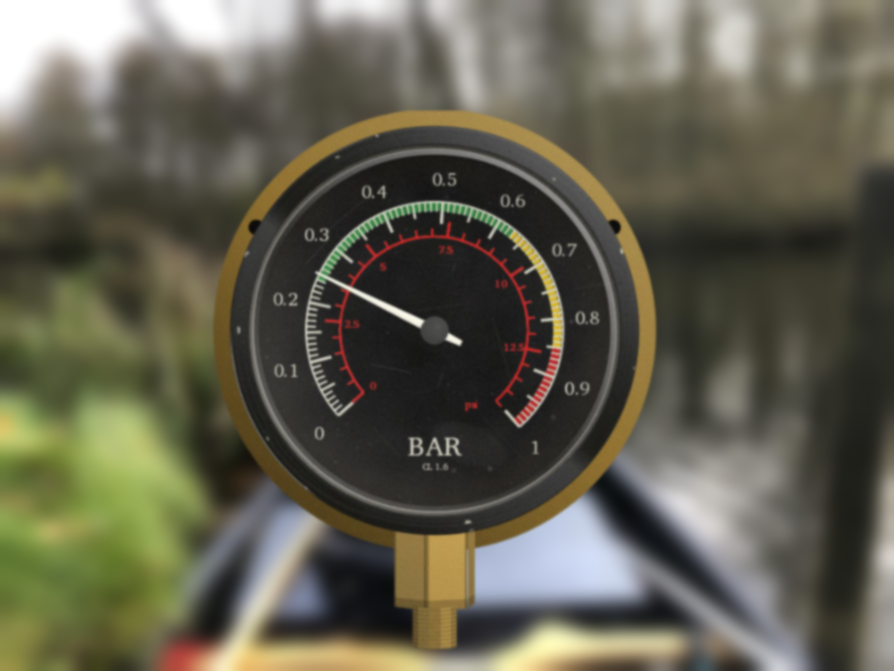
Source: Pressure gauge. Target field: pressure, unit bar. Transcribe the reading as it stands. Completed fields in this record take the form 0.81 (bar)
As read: 0.25 (bar)
